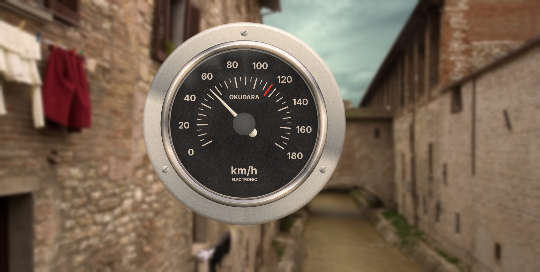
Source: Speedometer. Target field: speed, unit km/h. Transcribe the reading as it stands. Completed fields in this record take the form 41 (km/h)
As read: 55 (km/h)
